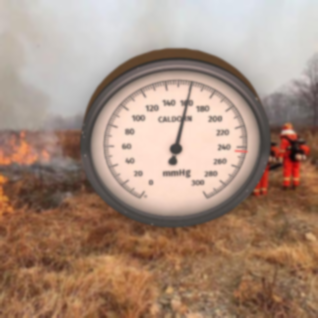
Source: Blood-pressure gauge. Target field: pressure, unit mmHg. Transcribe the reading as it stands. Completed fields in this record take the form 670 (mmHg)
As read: 160 (mmHg)
